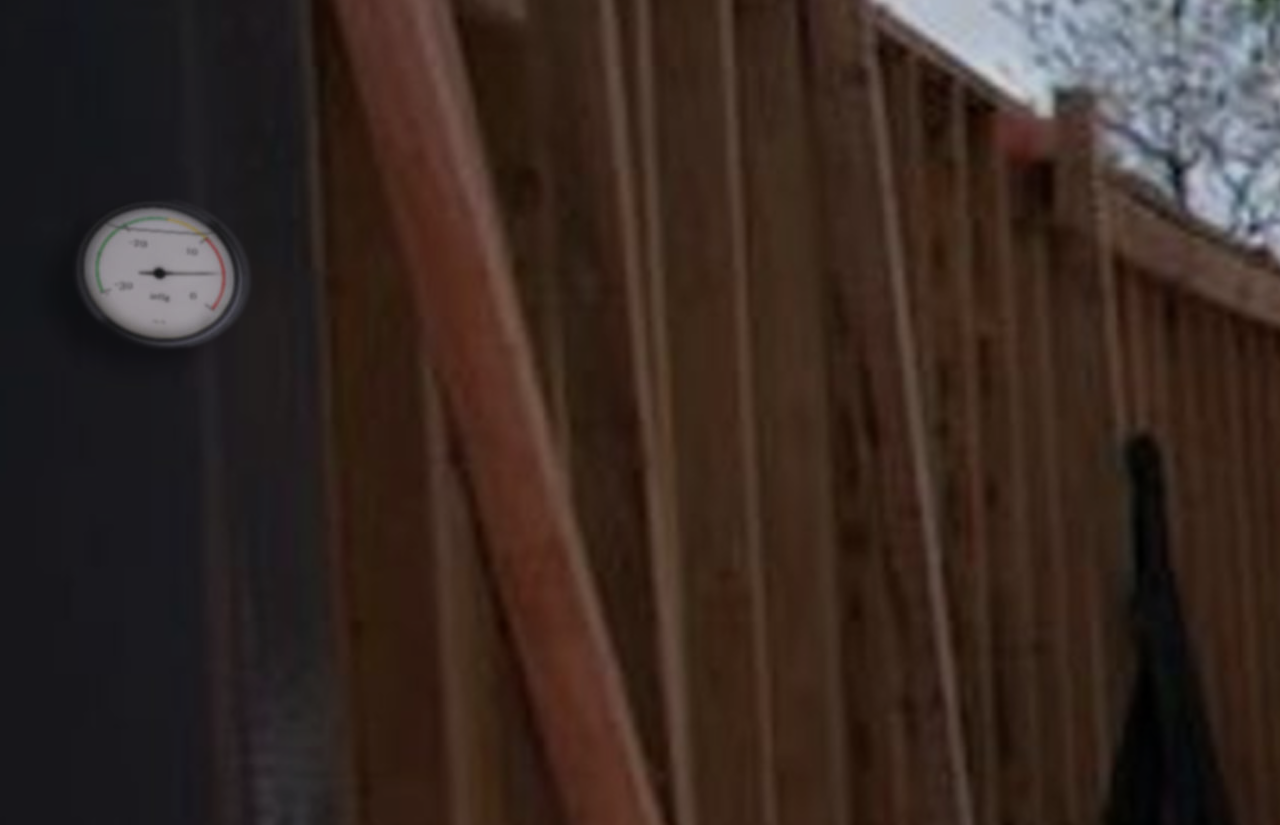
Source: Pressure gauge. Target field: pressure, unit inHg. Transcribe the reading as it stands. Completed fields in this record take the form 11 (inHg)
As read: -5 (inHg)
